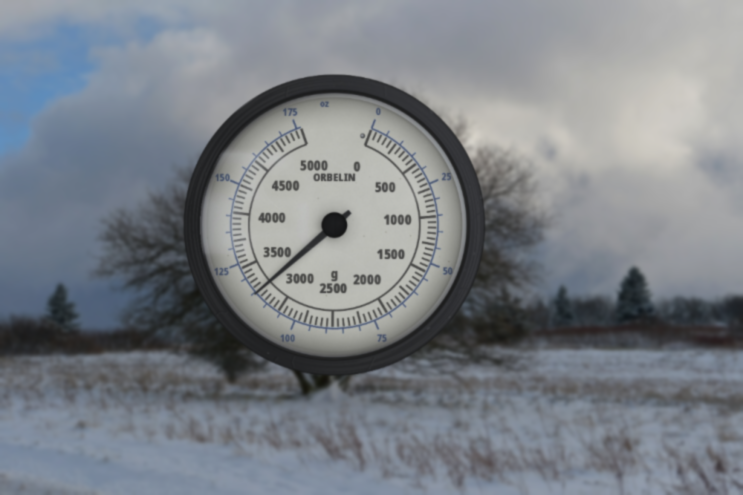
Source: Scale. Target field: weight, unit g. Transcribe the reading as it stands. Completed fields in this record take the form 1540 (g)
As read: 3250 (g)
